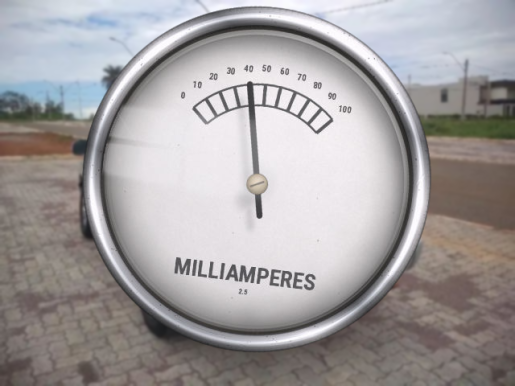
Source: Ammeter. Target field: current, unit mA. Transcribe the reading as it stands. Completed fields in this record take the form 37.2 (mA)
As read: 40 (mA)
